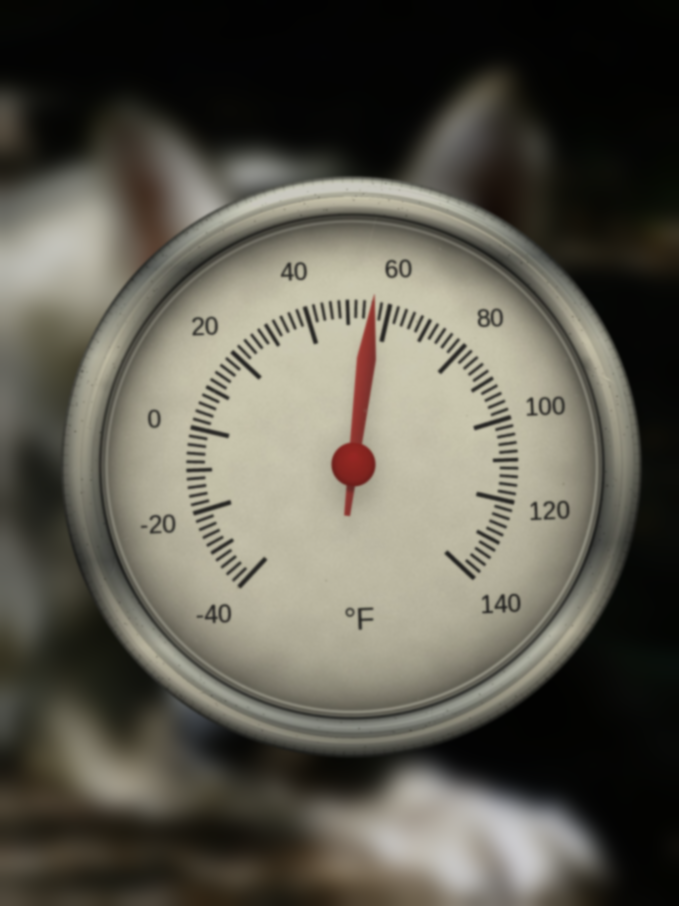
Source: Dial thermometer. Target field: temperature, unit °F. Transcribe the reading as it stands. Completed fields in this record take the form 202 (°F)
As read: 56 (°F)
